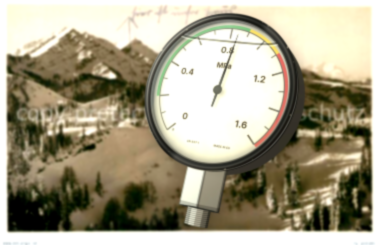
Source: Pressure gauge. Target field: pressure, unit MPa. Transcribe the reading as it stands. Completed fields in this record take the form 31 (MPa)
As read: 0.85 (MPa)
